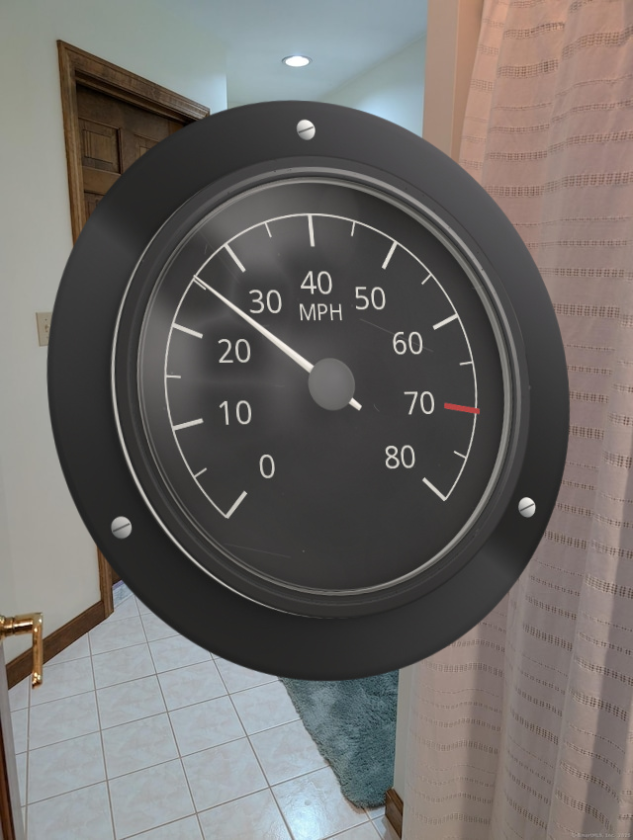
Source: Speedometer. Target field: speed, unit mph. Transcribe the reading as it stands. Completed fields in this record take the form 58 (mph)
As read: 25 (mph)
